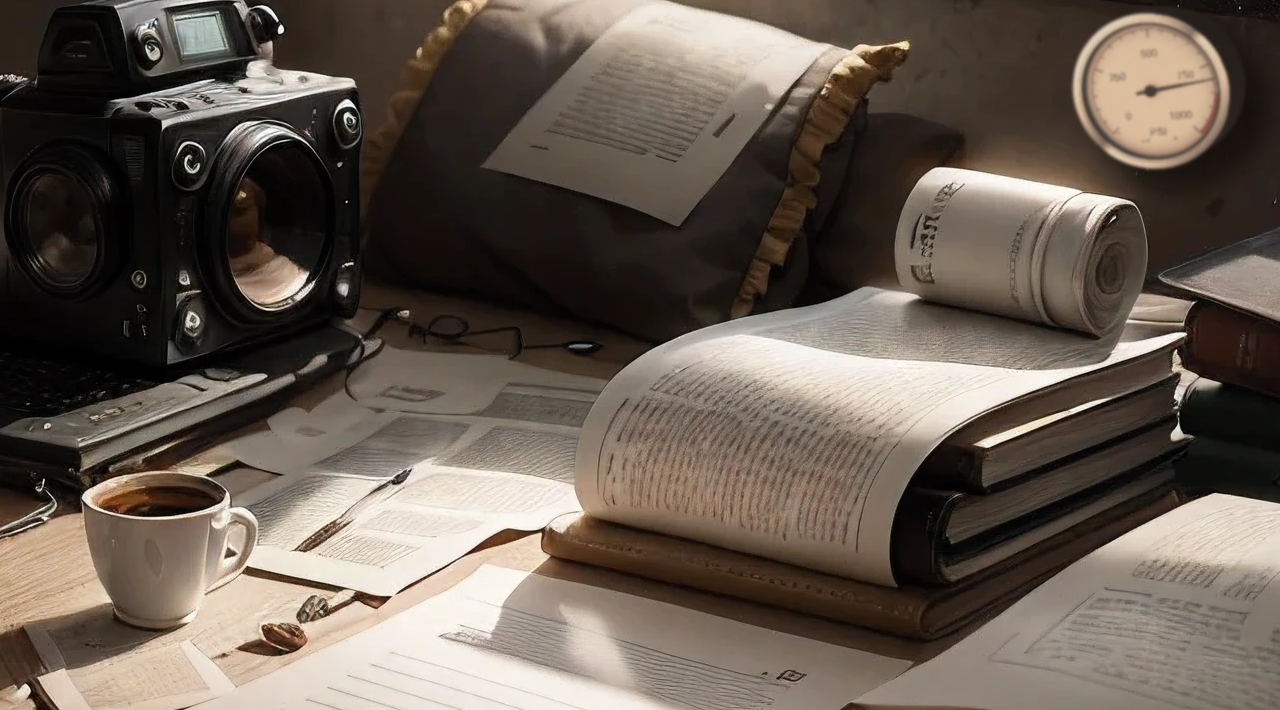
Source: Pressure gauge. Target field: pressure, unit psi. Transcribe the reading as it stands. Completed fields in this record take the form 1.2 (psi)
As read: 800 (psi)
